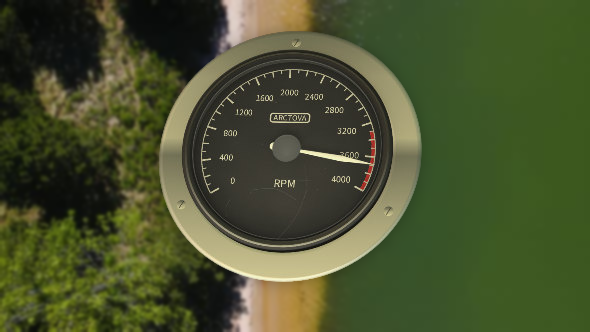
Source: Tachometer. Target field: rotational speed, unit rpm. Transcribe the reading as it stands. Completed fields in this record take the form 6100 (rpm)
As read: 3700 (rpm)
